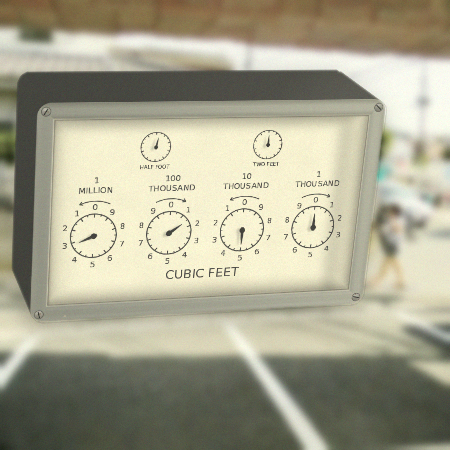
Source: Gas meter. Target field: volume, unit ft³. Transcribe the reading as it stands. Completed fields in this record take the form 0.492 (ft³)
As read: 315000 (ft³)
